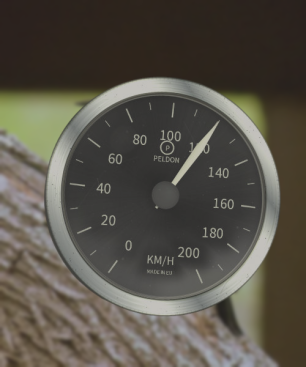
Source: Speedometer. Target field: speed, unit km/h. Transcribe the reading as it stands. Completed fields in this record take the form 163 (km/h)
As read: 120 (km/h)
